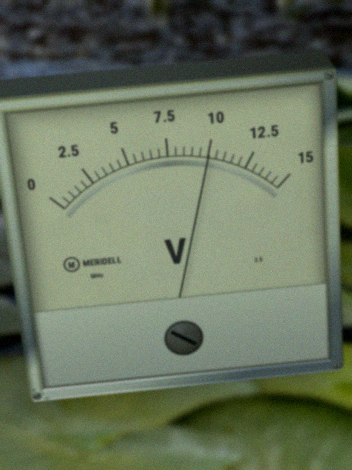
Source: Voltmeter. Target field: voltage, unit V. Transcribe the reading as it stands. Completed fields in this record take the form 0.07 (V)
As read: 10 (V)
